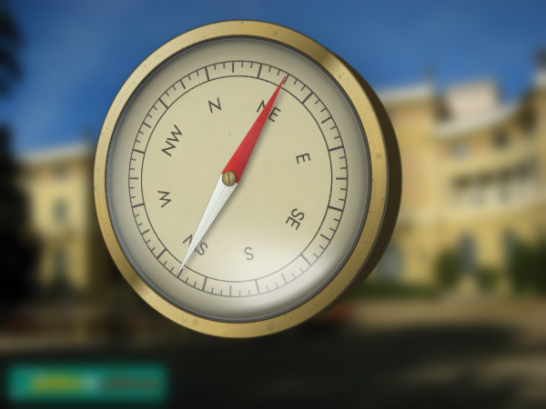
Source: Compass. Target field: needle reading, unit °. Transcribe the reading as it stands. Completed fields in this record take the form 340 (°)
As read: 45 (°)
